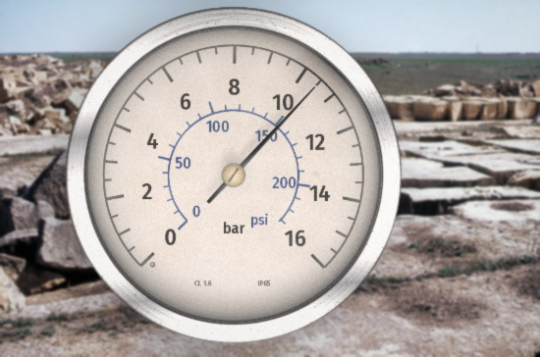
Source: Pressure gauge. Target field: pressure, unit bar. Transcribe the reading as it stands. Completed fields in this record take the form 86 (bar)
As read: 10.5 (bar)
